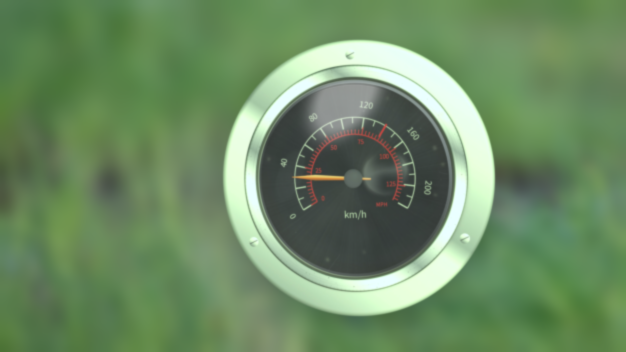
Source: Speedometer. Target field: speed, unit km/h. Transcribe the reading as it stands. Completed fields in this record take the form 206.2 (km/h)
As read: 30 (km/h)
